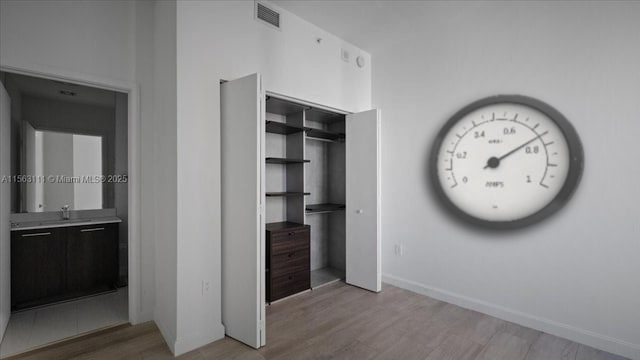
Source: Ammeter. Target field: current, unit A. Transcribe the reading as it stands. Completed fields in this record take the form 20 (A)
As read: 0.75 (A)
